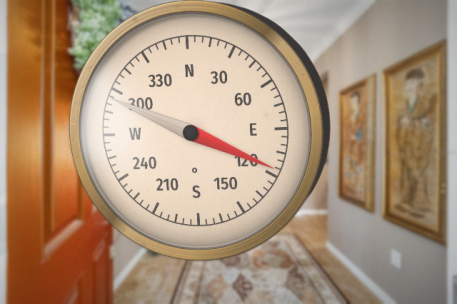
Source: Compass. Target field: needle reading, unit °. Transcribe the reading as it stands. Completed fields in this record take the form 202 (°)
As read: 115 (°)
